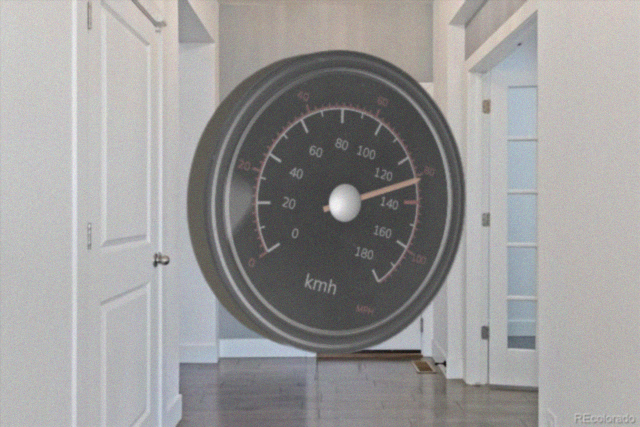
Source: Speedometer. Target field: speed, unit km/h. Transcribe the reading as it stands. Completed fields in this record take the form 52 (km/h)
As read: 130 (km/h)
